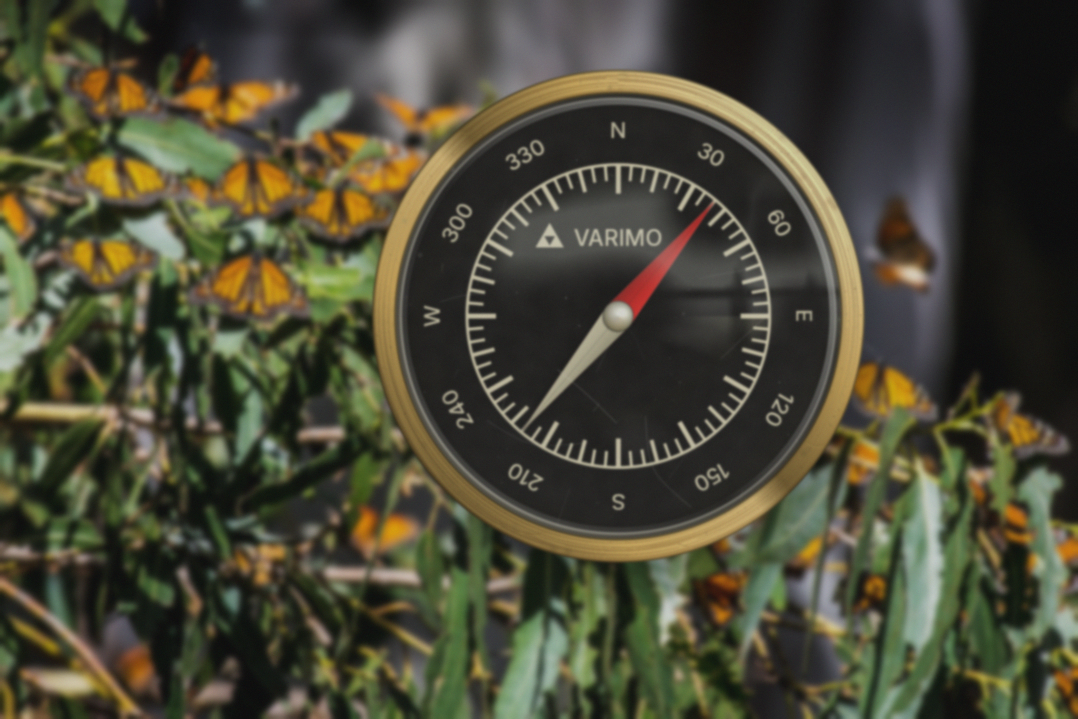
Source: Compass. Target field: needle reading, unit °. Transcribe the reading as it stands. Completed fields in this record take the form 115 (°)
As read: 40 (°)
